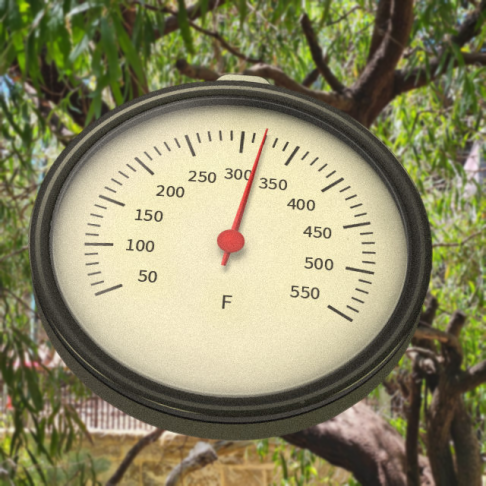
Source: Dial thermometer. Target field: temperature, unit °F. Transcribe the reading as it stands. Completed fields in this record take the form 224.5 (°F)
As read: 320 (°F)
